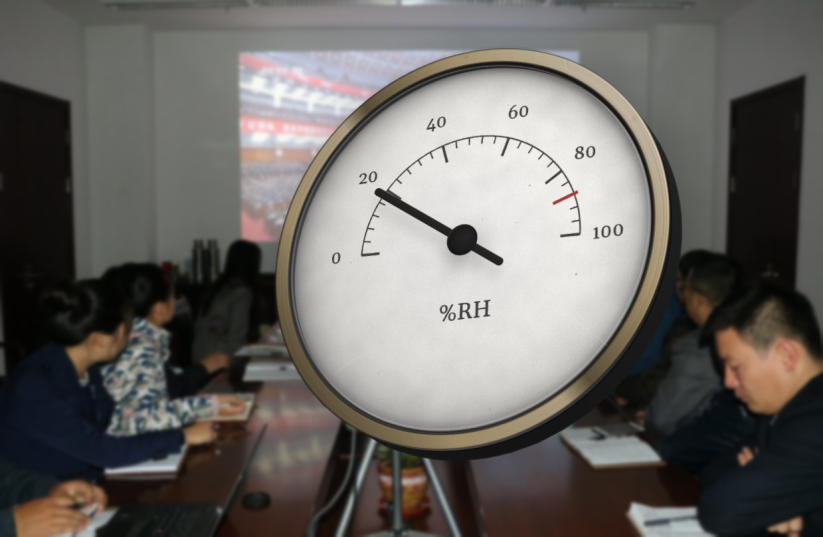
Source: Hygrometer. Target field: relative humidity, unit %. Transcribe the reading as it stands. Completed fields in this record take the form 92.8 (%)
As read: 18 (%)
